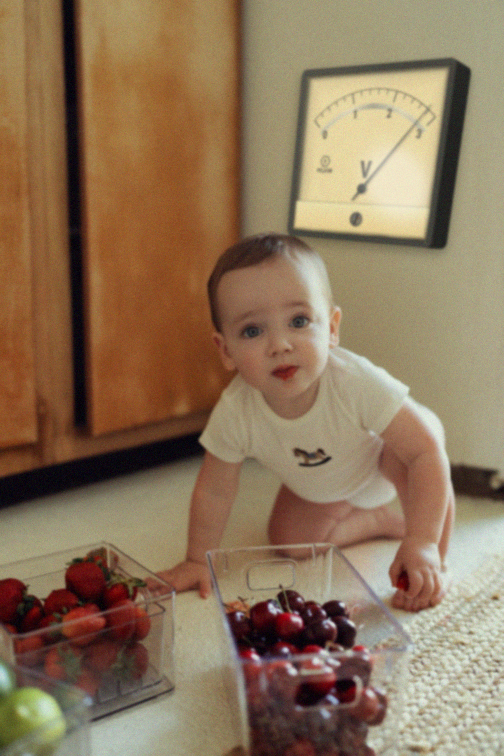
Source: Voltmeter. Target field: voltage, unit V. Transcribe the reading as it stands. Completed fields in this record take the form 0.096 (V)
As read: 2.8 (V)
